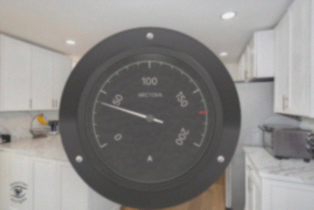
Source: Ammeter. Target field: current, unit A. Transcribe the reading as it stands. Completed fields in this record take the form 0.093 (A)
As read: 40 (A)
